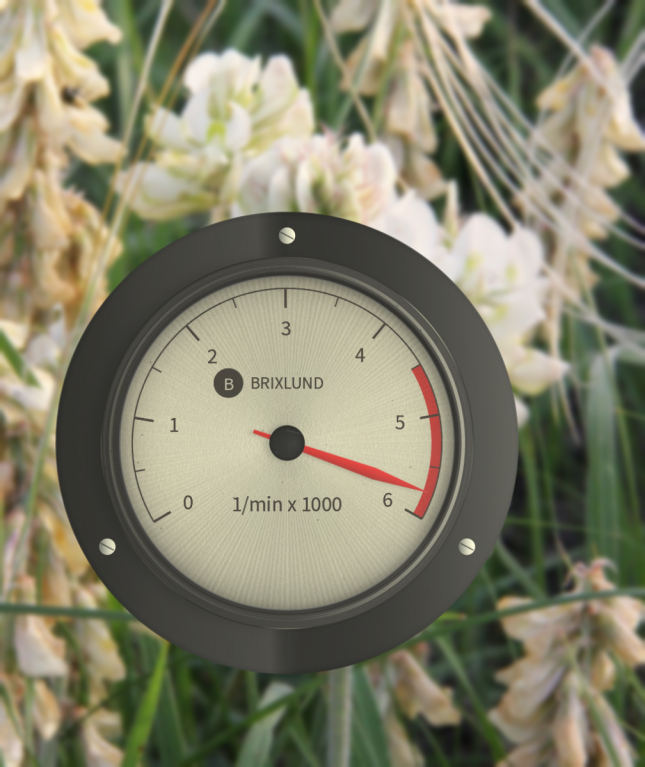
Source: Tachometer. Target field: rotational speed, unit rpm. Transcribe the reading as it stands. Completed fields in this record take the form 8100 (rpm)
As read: 5750 (rpm)
